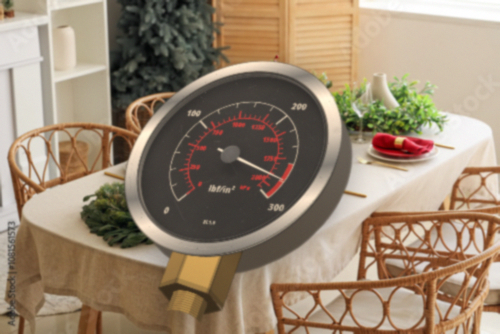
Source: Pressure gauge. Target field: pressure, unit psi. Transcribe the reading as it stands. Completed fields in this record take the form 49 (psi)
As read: 280 (psi)
